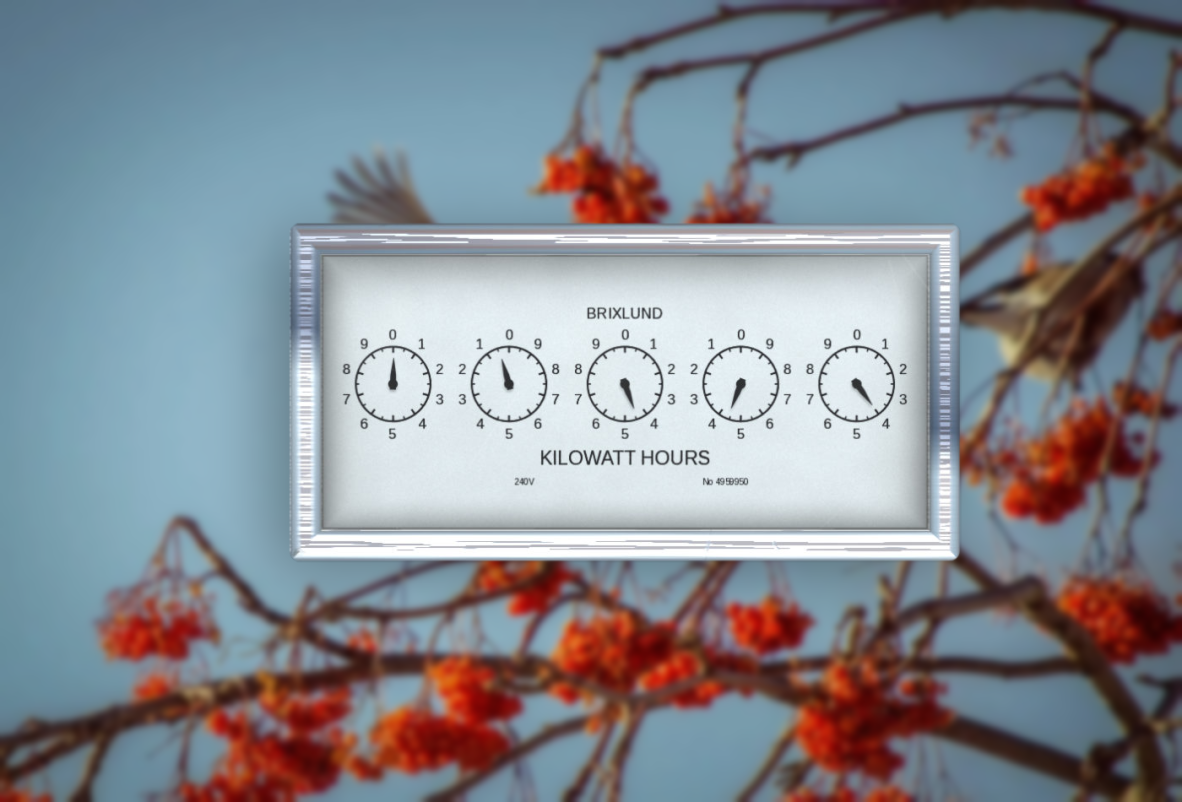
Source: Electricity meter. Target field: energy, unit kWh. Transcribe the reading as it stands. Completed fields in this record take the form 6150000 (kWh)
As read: 444 (kWh)
